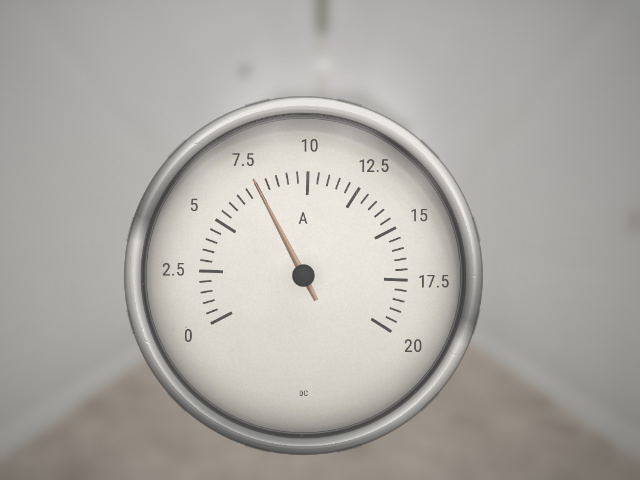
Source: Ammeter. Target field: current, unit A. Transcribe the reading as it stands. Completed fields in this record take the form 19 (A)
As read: 7.5 (A)
